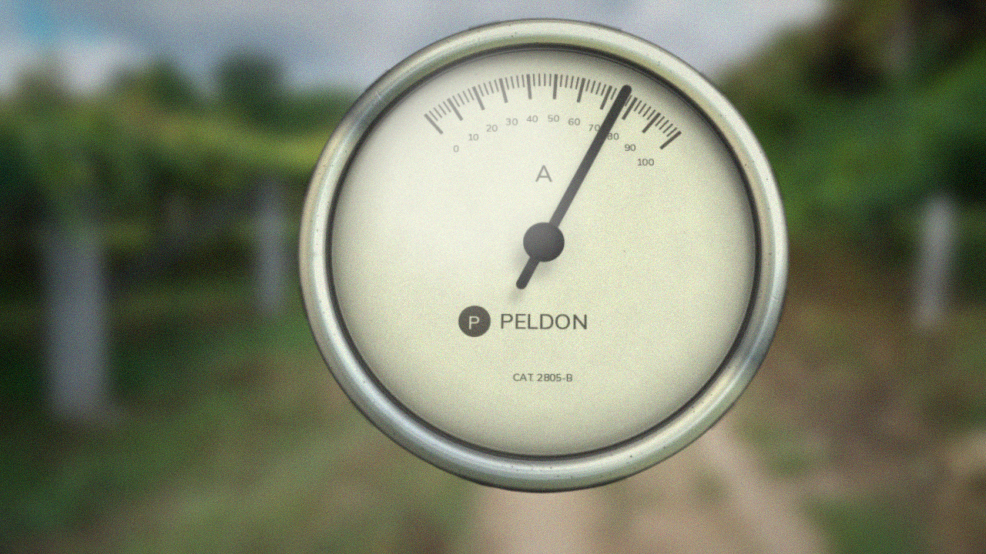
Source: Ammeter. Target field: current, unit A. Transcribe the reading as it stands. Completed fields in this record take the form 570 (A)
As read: 76 (A)
